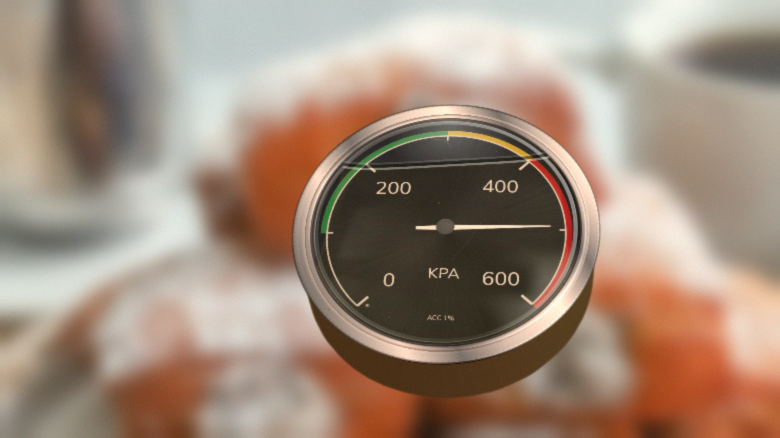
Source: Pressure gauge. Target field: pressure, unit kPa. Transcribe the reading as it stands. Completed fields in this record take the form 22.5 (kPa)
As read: 500 (kPa)
